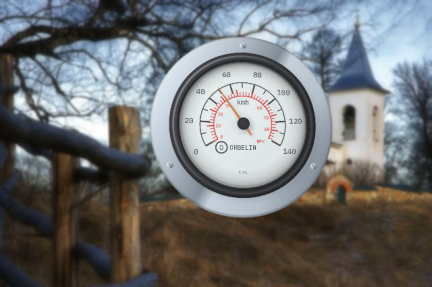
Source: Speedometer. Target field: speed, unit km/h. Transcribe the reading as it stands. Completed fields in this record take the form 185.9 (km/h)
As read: 50 (km/h)
